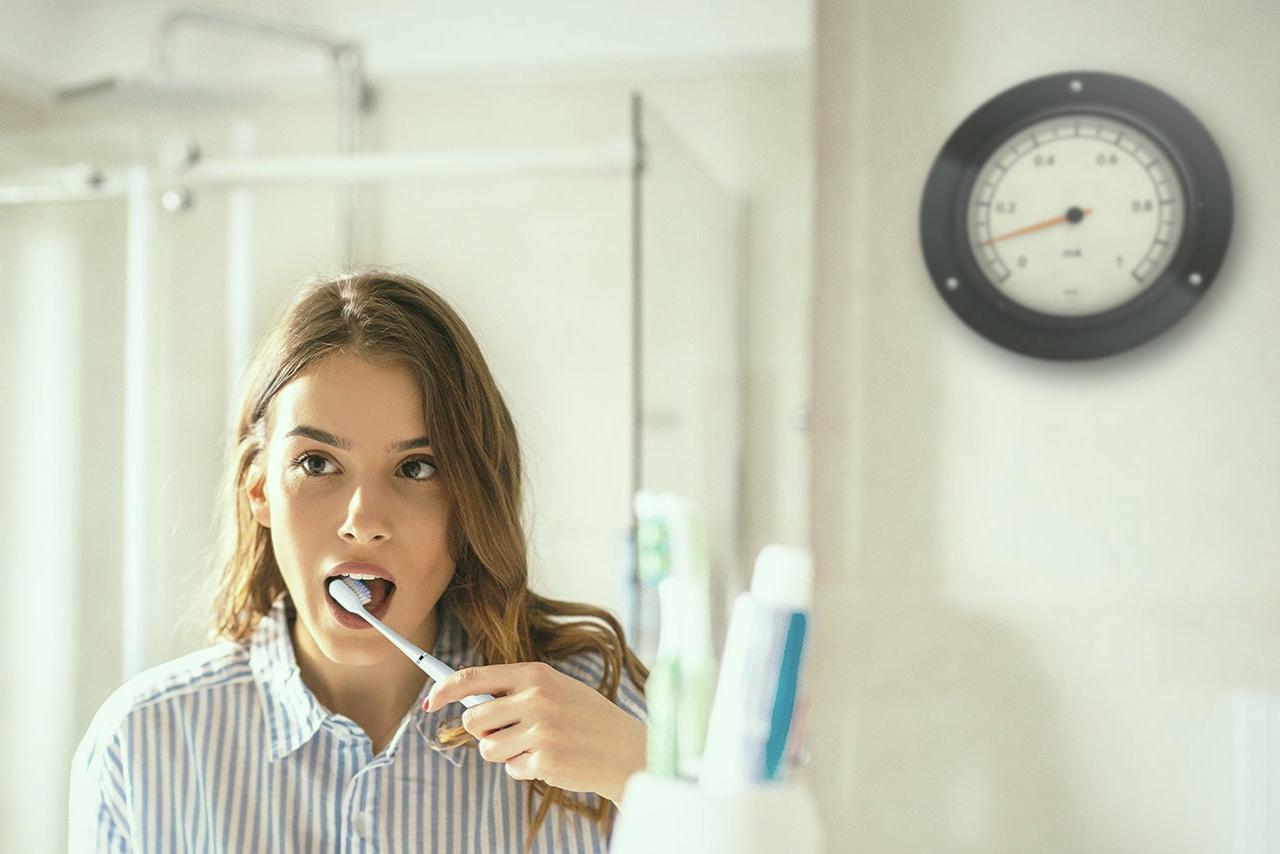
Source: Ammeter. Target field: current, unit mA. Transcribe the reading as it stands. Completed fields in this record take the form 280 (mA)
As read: 0.1 (mA)
